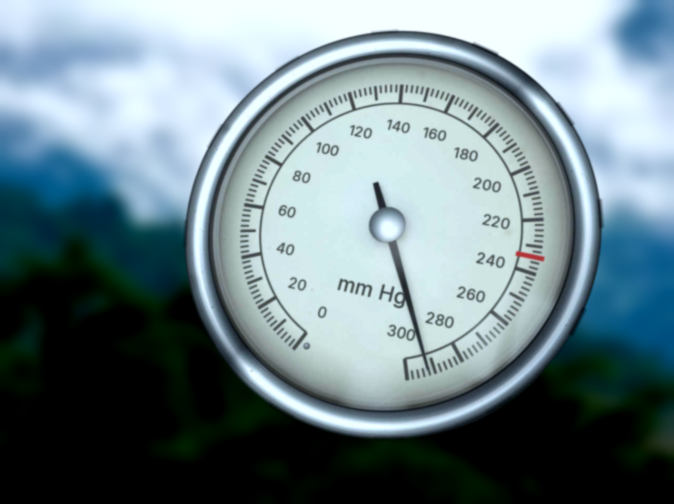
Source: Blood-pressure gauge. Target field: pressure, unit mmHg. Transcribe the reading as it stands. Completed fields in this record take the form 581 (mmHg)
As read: 292 (mmHg)
